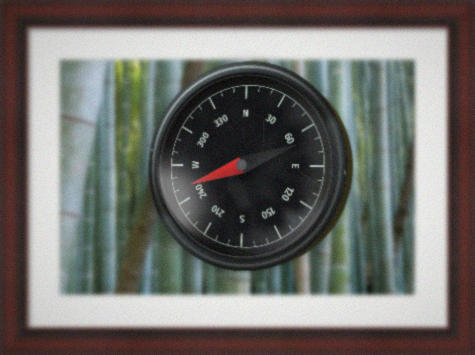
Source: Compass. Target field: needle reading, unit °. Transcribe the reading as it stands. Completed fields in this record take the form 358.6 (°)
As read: 250 (°)
